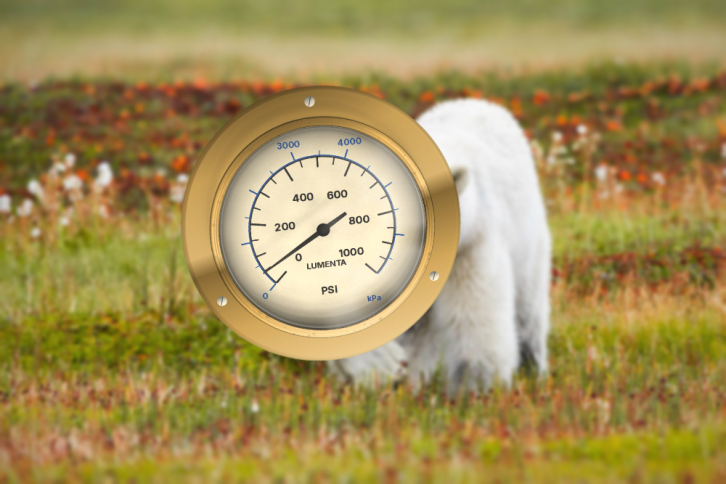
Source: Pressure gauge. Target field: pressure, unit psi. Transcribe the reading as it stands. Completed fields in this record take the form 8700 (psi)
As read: 50 (psi)
